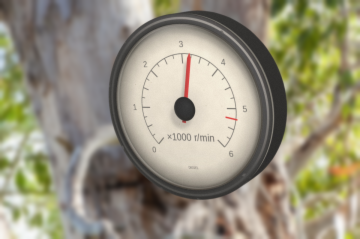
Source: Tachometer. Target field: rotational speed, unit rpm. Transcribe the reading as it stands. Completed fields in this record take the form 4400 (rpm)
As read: 3250 (rpm)
